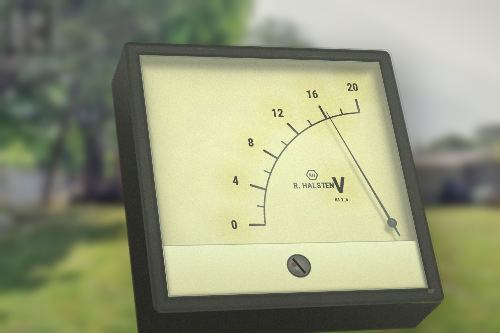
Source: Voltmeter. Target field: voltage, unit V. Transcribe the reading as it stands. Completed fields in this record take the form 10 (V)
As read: 16 (V)
